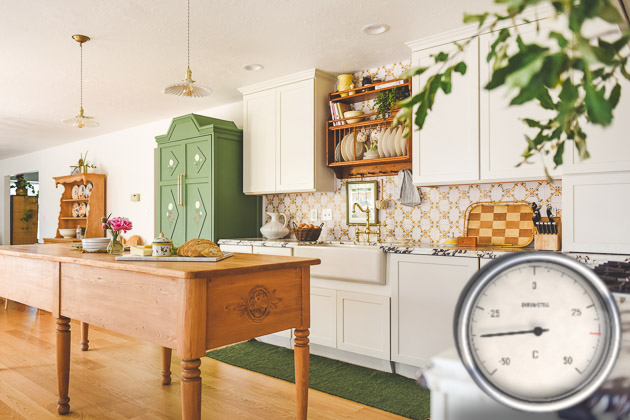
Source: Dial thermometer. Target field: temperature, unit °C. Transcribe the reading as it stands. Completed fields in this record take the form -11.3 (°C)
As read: -35 (°C)
